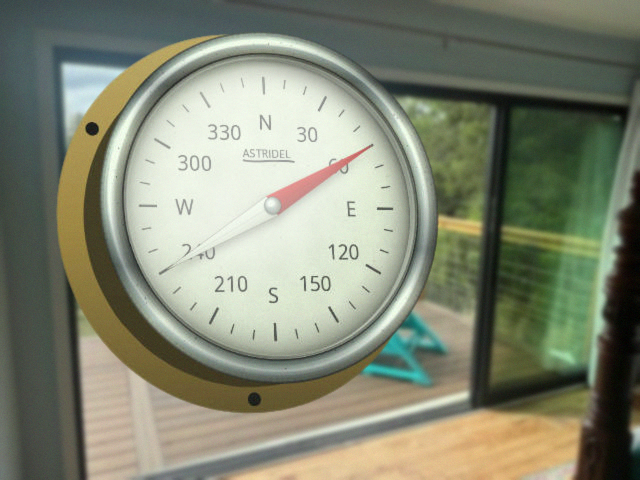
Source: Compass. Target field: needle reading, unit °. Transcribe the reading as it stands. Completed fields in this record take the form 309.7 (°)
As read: 60 (°)
